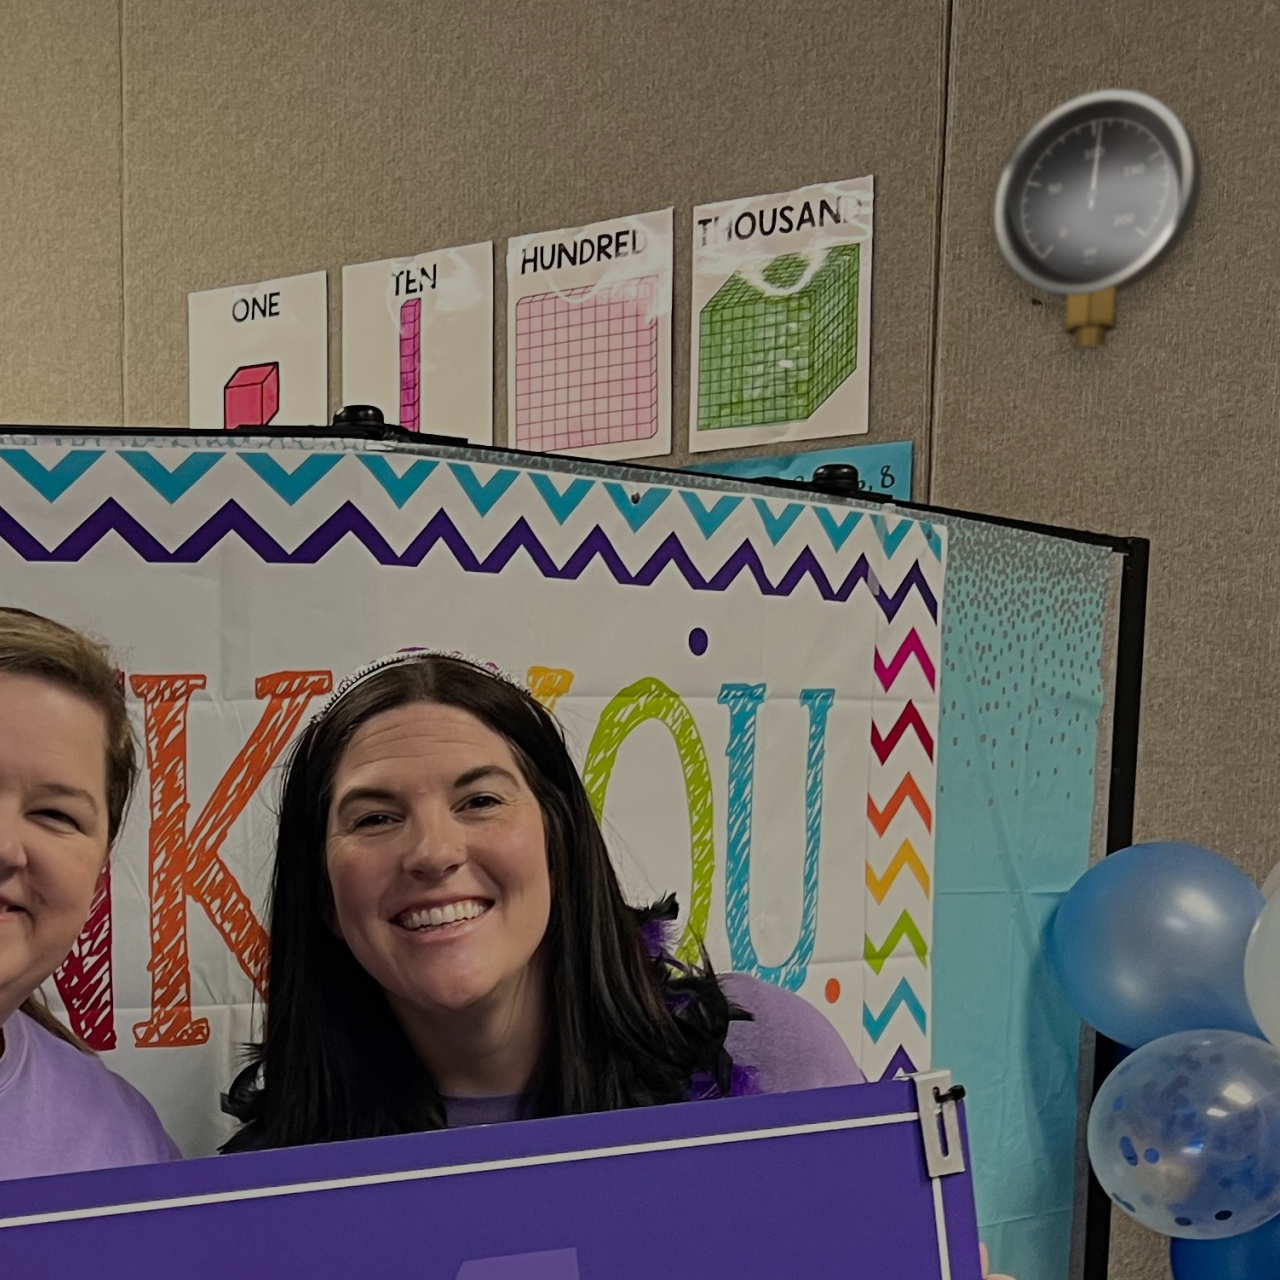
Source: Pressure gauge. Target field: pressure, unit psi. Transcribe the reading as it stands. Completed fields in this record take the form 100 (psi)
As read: 105 (psi)
